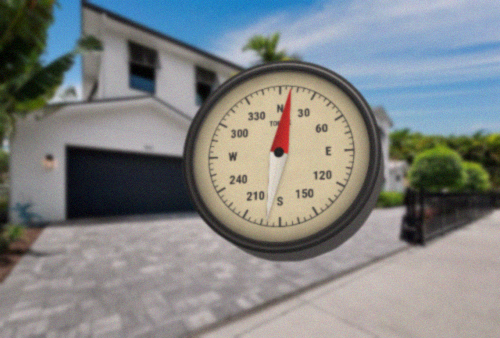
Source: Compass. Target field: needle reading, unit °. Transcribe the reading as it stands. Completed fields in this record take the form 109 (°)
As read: 10 (°)
